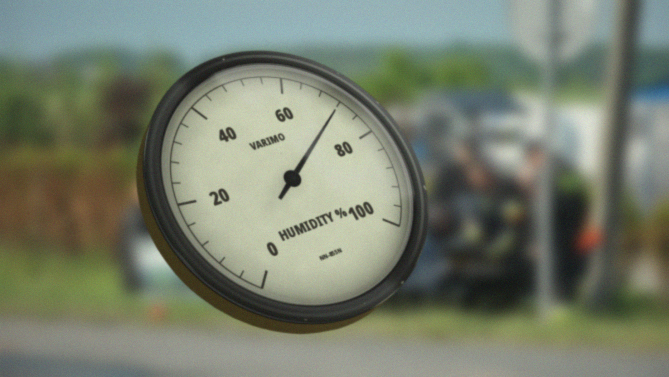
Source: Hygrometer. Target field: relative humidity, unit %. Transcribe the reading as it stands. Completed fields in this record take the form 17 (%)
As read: 72 (%)
